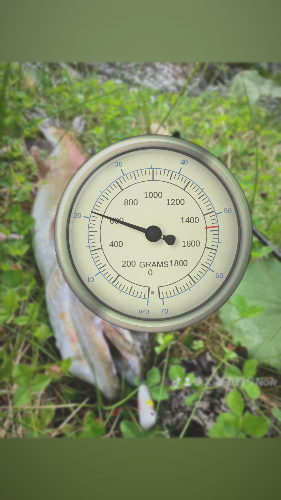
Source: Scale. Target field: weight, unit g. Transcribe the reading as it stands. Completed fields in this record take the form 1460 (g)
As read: 600 (g)
